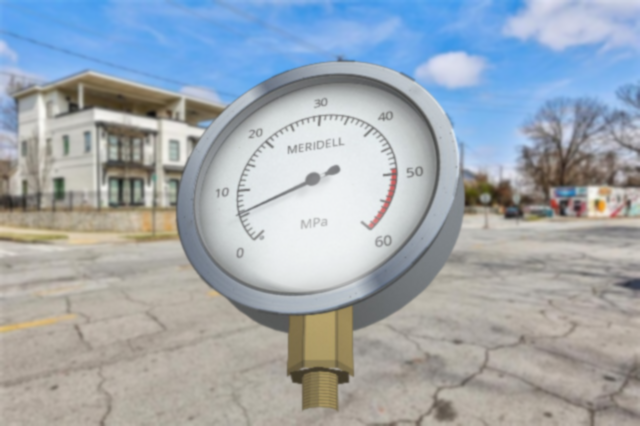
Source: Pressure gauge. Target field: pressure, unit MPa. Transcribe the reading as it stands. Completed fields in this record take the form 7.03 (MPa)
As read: 5 (MPa)
